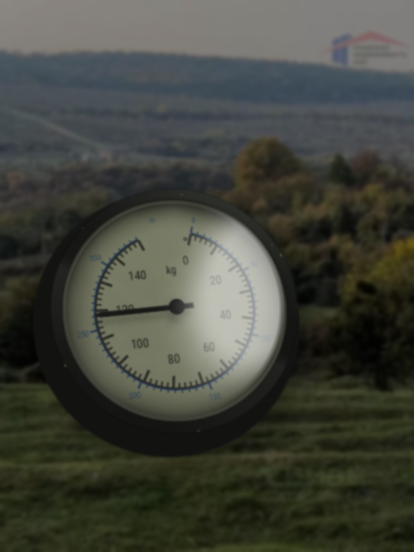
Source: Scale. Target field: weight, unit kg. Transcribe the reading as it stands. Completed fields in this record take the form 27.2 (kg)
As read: 118 (kg)
